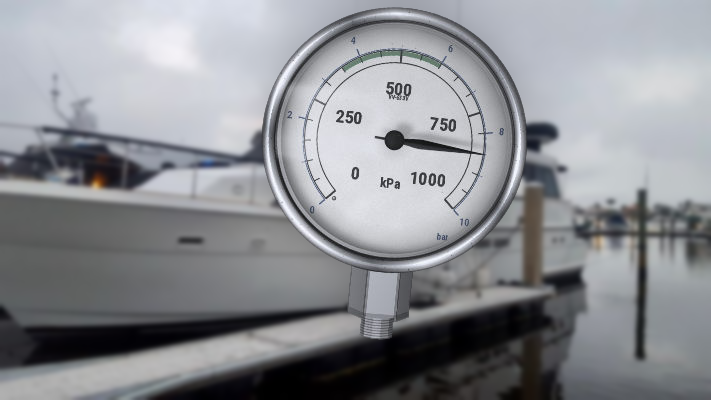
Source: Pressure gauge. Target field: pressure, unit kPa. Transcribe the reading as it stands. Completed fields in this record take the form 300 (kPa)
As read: 850 (kPa)
